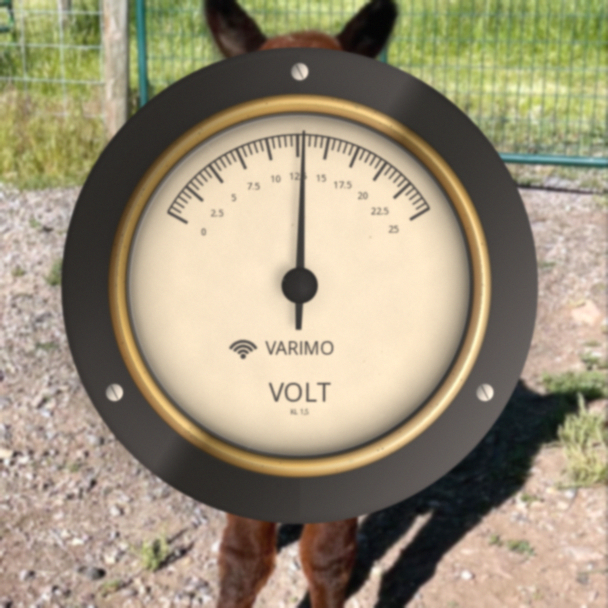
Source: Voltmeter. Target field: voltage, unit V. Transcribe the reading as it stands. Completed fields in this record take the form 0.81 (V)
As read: 13 (V)
